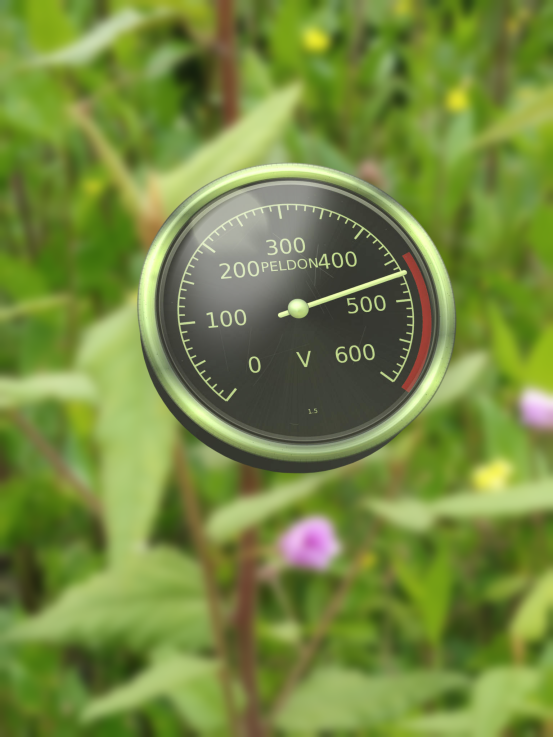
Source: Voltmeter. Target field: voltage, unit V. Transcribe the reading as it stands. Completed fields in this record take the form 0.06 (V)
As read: 470 (V)
